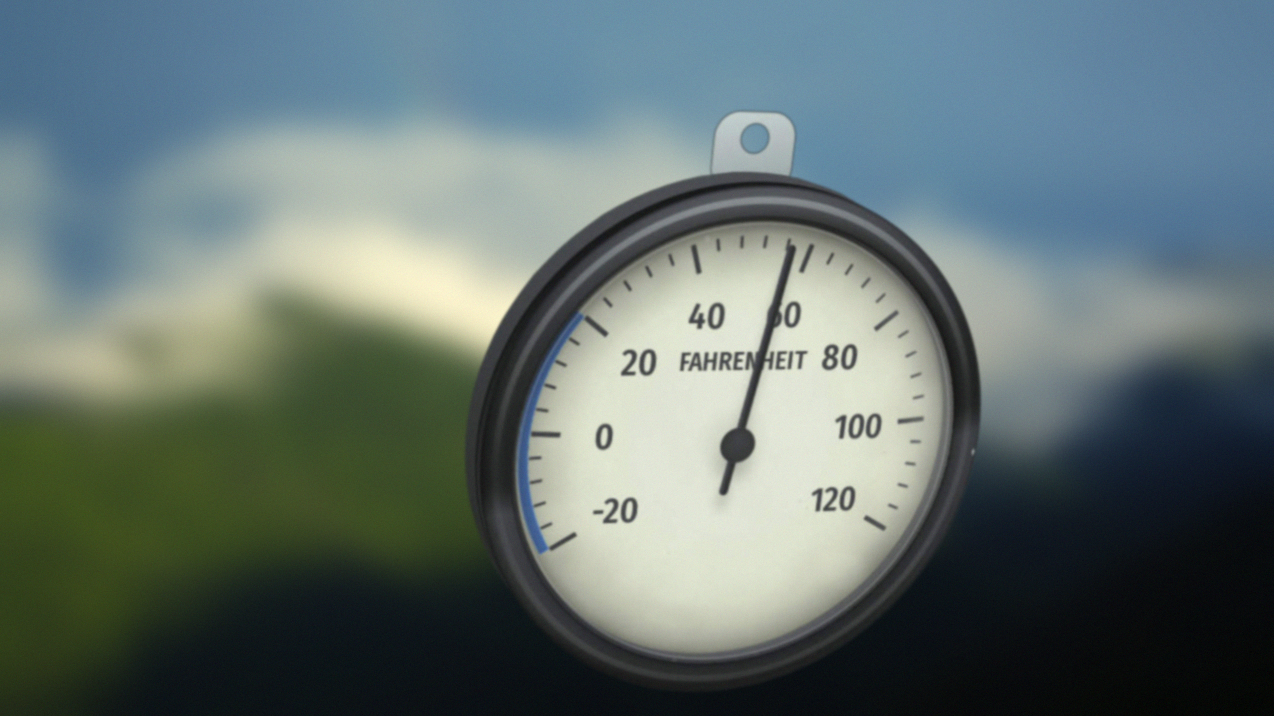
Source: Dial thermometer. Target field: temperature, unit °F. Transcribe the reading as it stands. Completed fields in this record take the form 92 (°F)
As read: 56 (°F)
